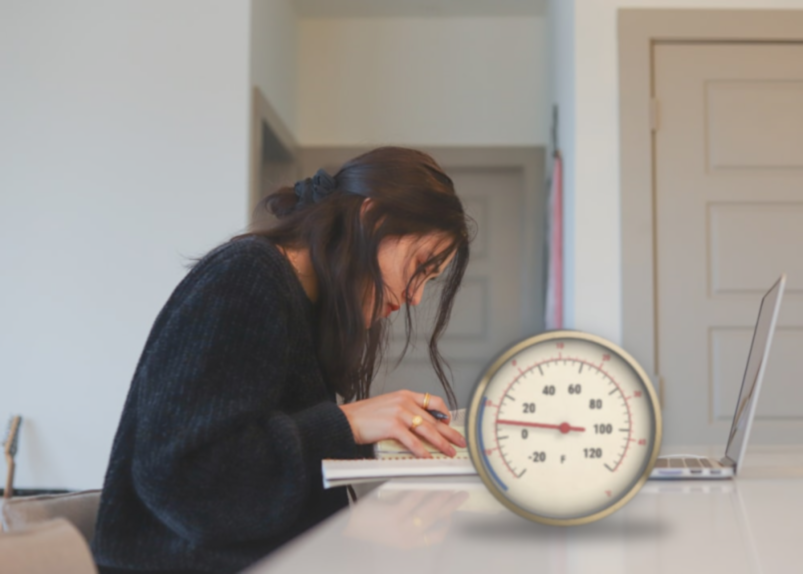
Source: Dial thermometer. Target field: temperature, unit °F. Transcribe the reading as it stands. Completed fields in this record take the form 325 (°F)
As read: 8 (°F)
